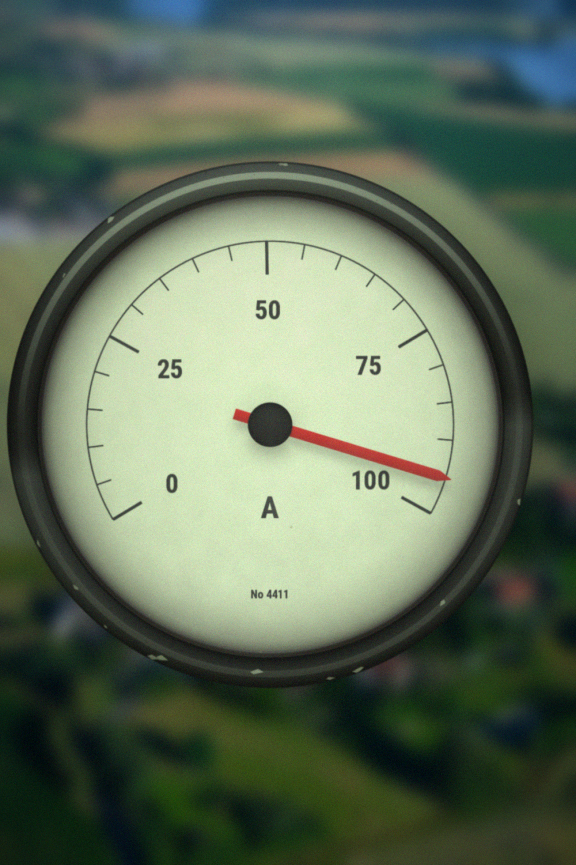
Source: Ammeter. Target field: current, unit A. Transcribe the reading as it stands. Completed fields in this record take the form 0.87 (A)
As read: 95 (A)
